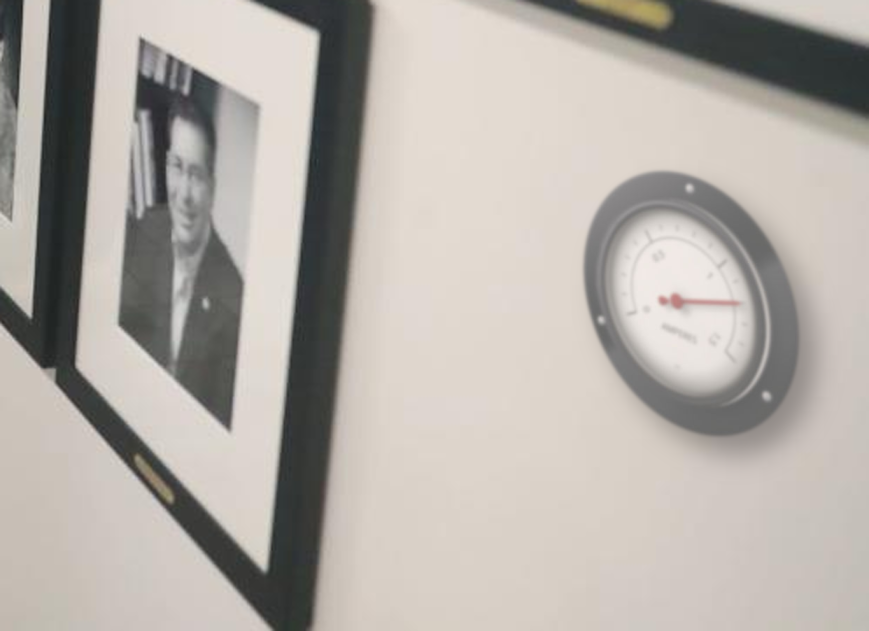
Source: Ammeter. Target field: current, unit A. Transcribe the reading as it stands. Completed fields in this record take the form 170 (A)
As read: 1.2 (A)
